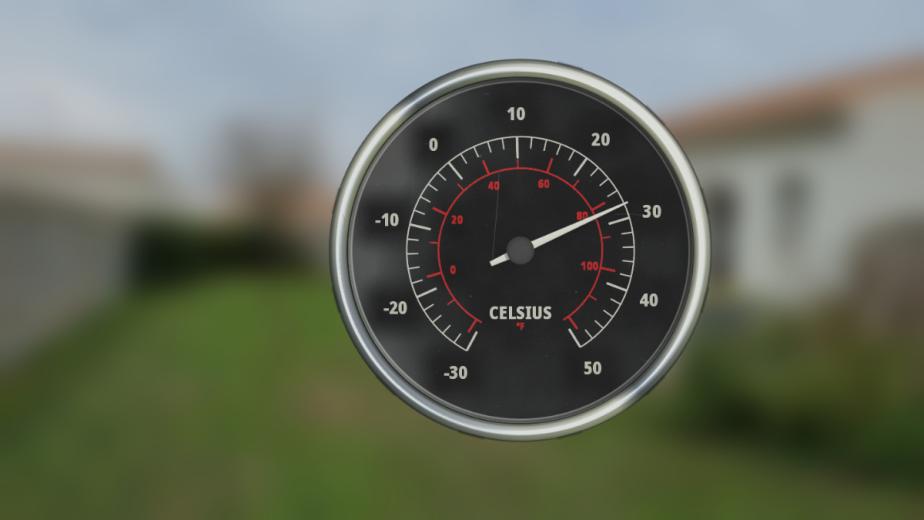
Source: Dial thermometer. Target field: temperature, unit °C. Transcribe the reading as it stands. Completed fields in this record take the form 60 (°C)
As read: 28 (°C)
